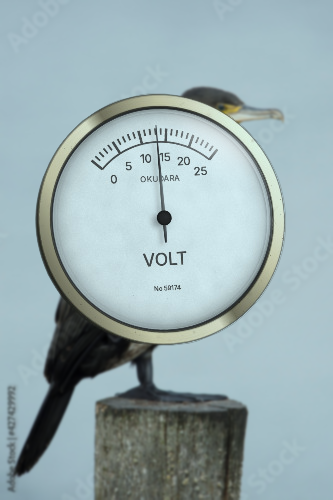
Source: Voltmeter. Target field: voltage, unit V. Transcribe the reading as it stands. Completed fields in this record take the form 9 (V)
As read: 13 (V)
